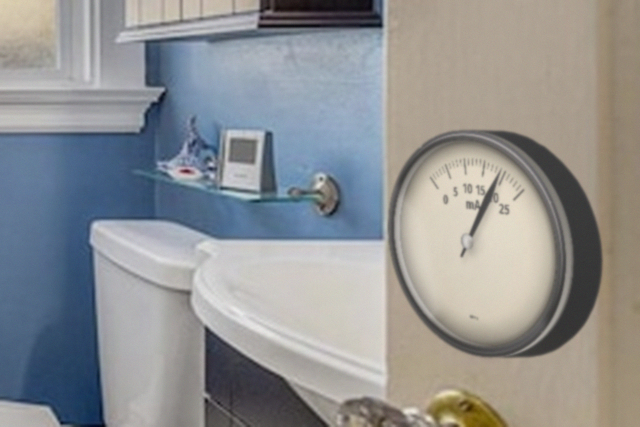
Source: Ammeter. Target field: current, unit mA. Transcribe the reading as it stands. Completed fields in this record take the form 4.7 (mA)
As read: 20 (mA)
